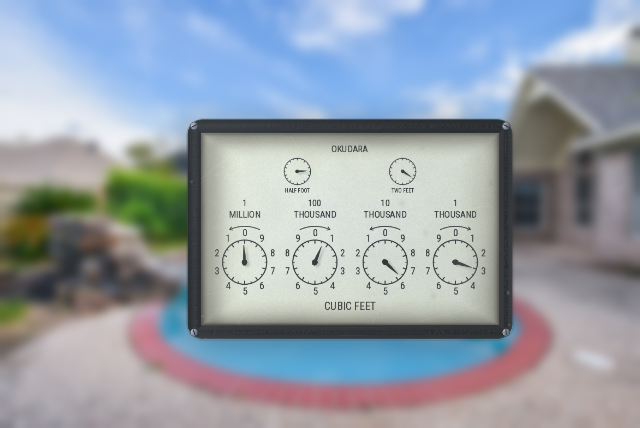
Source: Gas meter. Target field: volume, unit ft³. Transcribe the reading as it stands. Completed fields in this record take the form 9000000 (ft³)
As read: 6300 (ft³)
